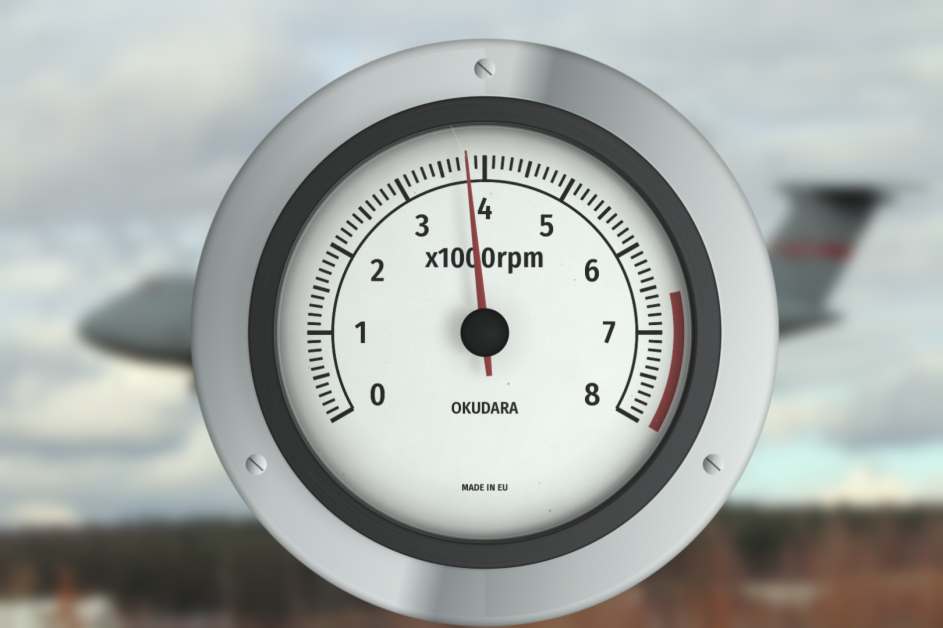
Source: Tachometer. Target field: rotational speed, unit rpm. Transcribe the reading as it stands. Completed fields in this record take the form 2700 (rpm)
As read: 3800 (rpm)
